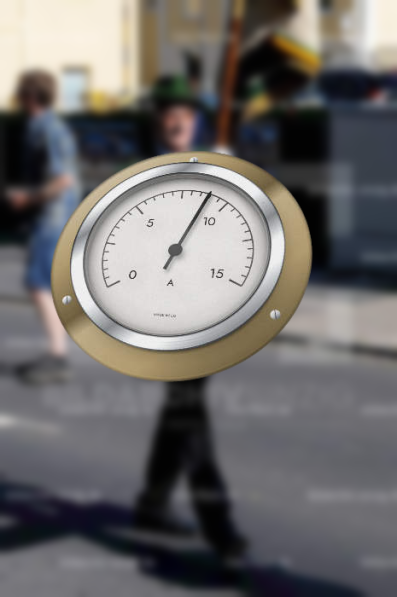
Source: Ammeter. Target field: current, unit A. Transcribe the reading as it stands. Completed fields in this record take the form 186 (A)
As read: 9 (A)
